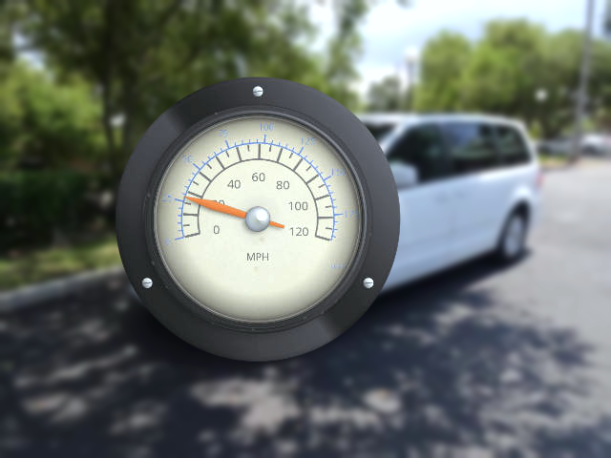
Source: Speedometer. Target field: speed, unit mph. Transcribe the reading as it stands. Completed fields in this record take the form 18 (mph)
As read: 17.5 (mph)
